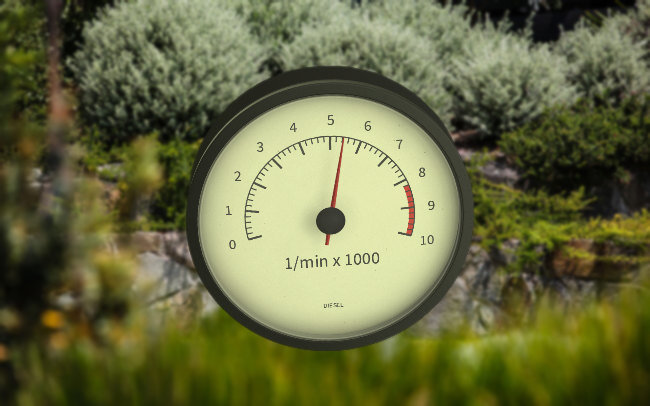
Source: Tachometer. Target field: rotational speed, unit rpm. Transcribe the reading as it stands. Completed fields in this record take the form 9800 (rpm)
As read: 5400 (rpm)
